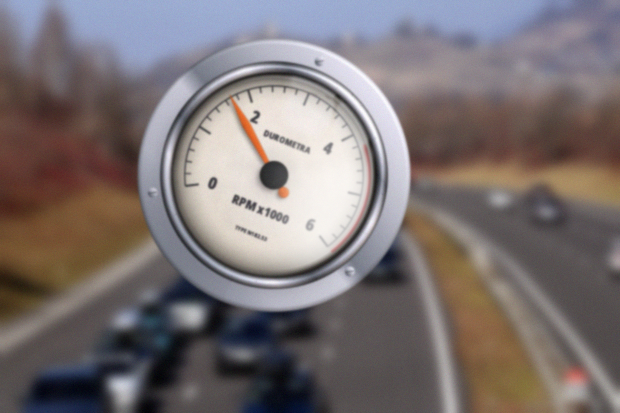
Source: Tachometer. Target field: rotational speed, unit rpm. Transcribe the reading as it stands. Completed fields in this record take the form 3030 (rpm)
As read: 1700 (rpm)
